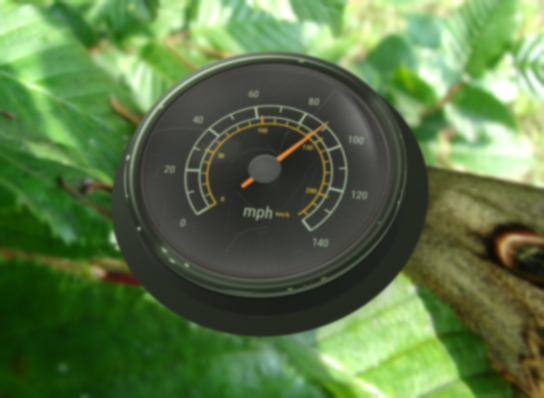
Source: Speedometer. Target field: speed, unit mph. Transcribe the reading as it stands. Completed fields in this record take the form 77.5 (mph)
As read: 90 (mph)
